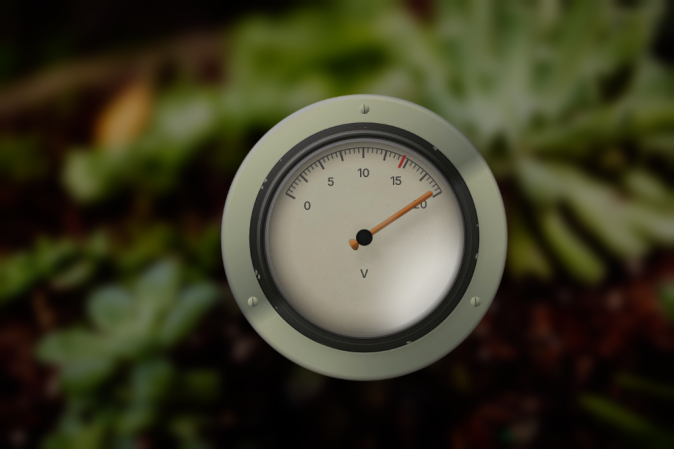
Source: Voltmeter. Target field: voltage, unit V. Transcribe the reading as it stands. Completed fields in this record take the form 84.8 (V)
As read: 19.5 (V)
